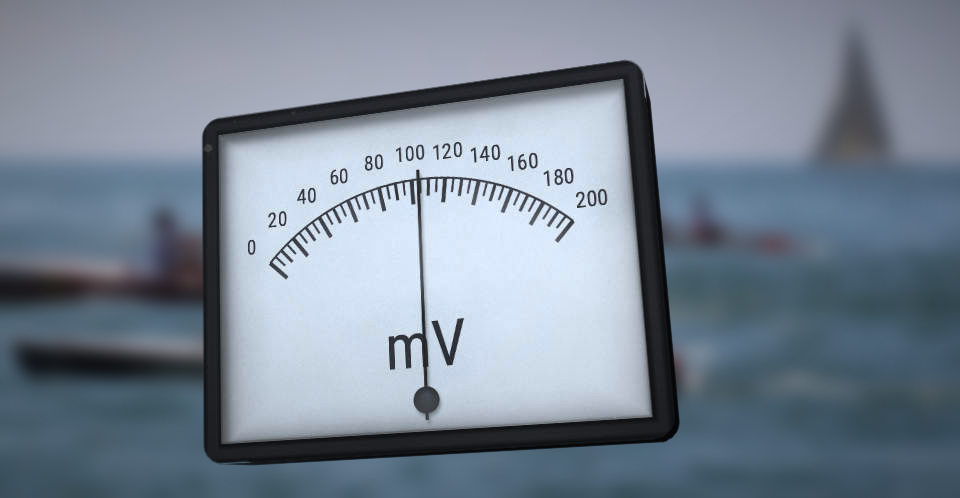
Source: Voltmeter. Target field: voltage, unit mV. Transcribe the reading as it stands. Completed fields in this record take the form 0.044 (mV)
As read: 105 (mV)
